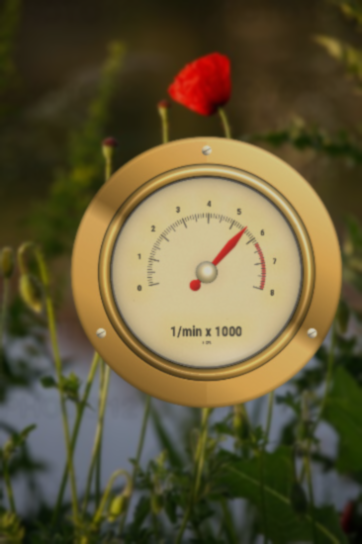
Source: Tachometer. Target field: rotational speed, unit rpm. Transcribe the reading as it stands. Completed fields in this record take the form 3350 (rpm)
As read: 5500 (rpm)
